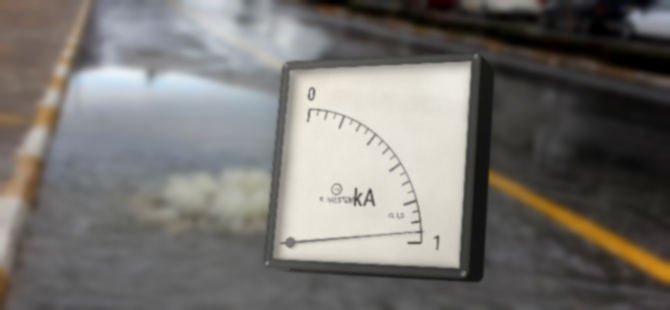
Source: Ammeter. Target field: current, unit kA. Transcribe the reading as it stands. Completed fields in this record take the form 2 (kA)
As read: 0.95 (kA)
